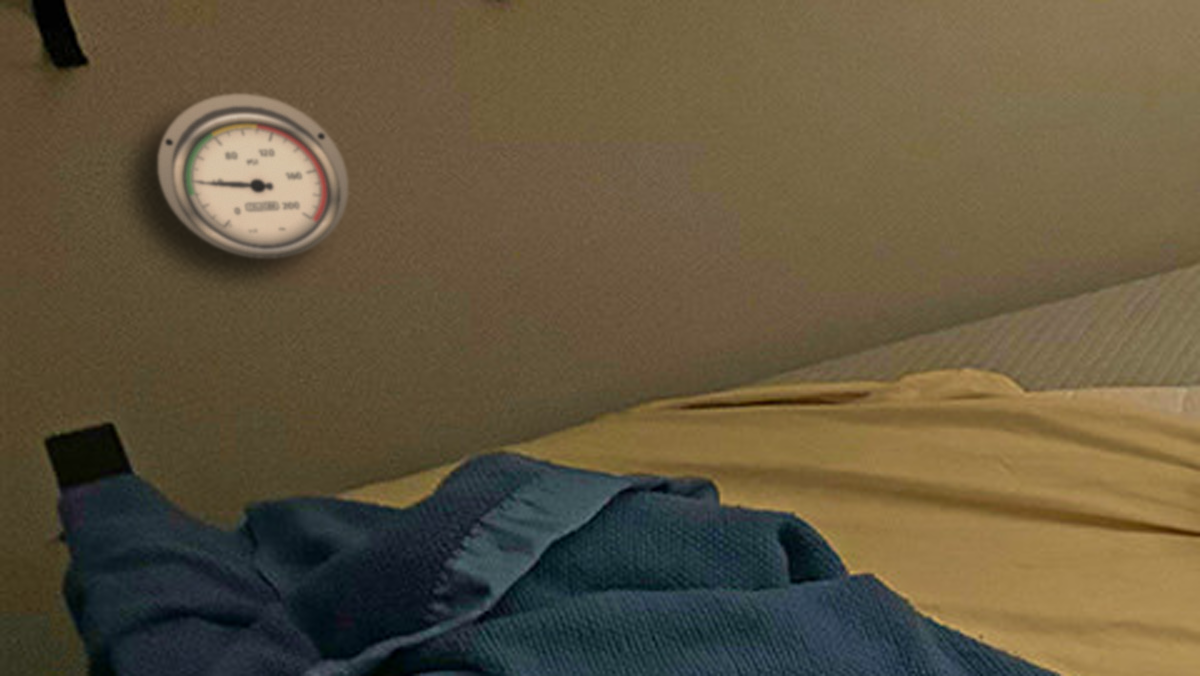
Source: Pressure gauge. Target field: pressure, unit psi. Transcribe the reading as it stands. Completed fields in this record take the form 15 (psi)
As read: 40 (psi)
